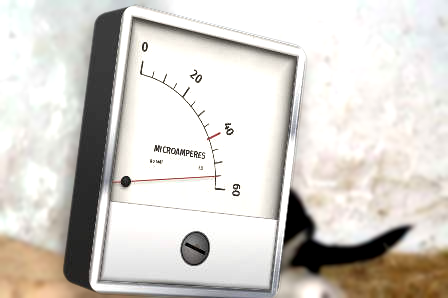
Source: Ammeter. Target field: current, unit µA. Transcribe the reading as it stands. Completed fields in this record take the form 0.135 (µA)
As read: 55 (µA)
